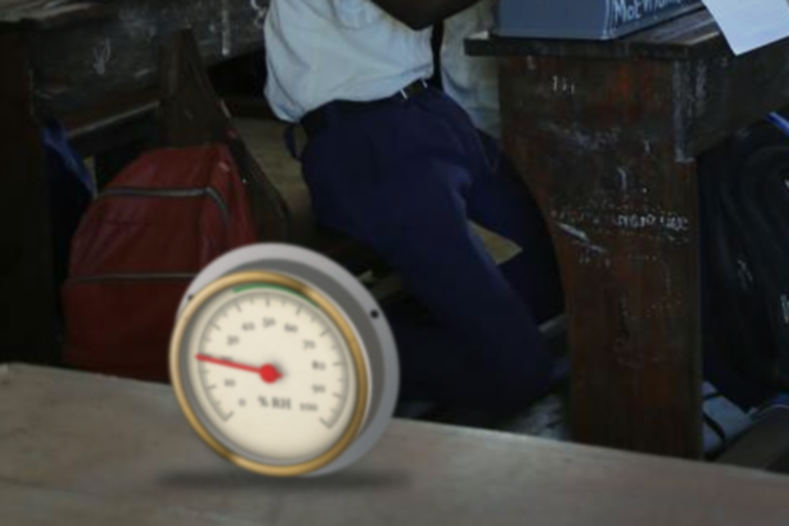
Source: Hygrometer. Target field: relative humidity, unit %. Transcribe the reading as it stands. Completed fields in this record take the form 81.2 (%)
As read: 20 (%)
